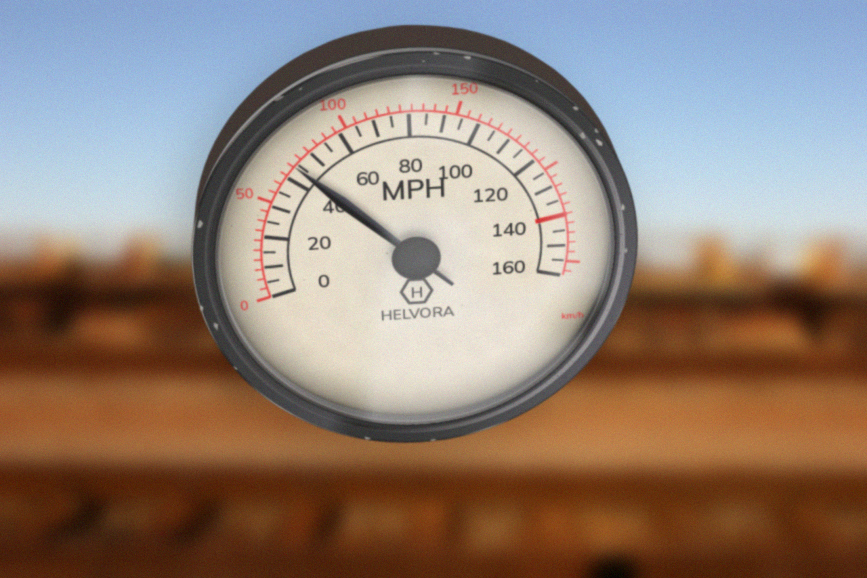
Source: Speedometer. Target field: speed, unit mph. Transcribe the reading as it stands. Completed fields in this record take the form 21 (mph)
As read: 45 (mph)
